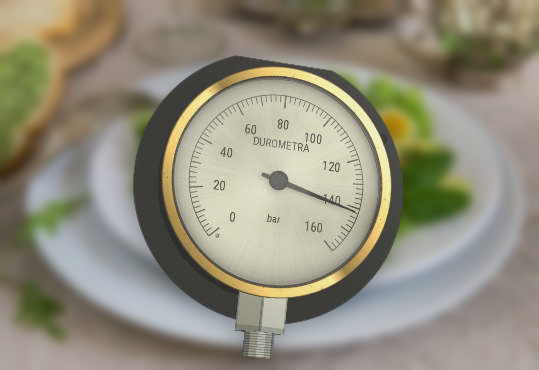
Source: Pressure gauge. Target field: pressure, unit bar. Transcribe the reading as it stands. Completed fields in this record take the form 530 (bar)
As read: 142 (bar)
